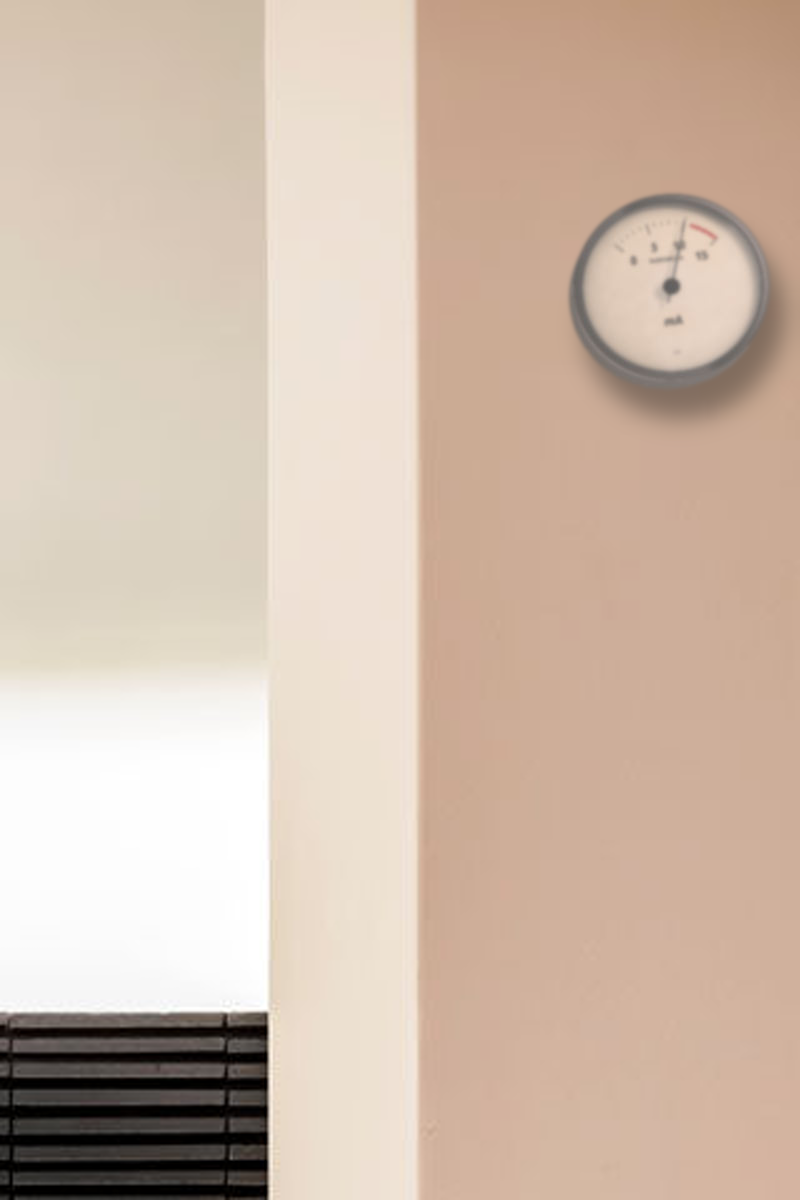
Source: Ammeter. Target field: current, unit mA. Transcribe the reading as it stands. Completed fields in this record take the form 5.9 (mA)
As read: 10 (mA)
